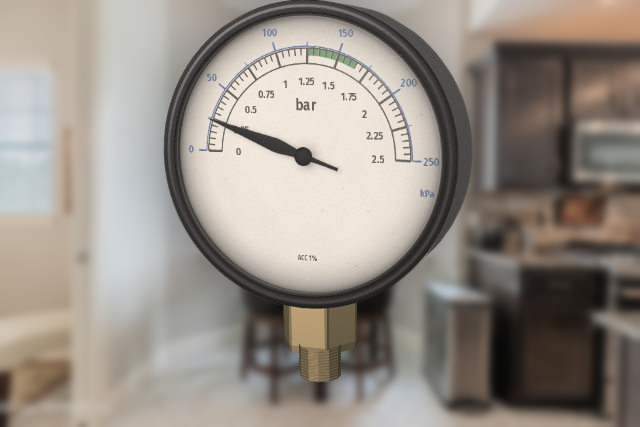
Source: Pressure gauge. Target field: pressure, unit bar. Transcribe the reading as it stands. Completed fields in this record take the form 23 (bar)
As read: 0.25 (bar)
